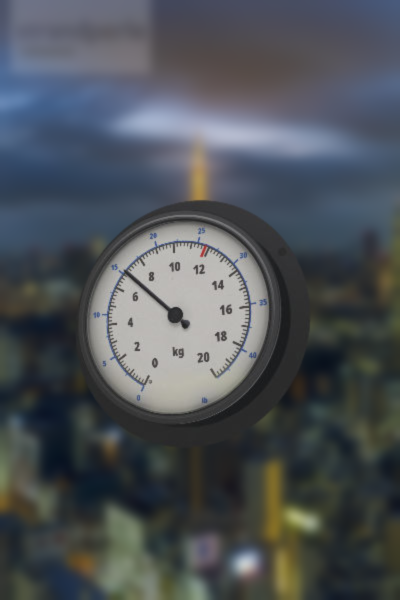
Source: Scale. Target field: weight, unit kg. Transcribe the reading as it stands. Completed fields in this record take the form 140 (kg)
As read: 7 (kg)
